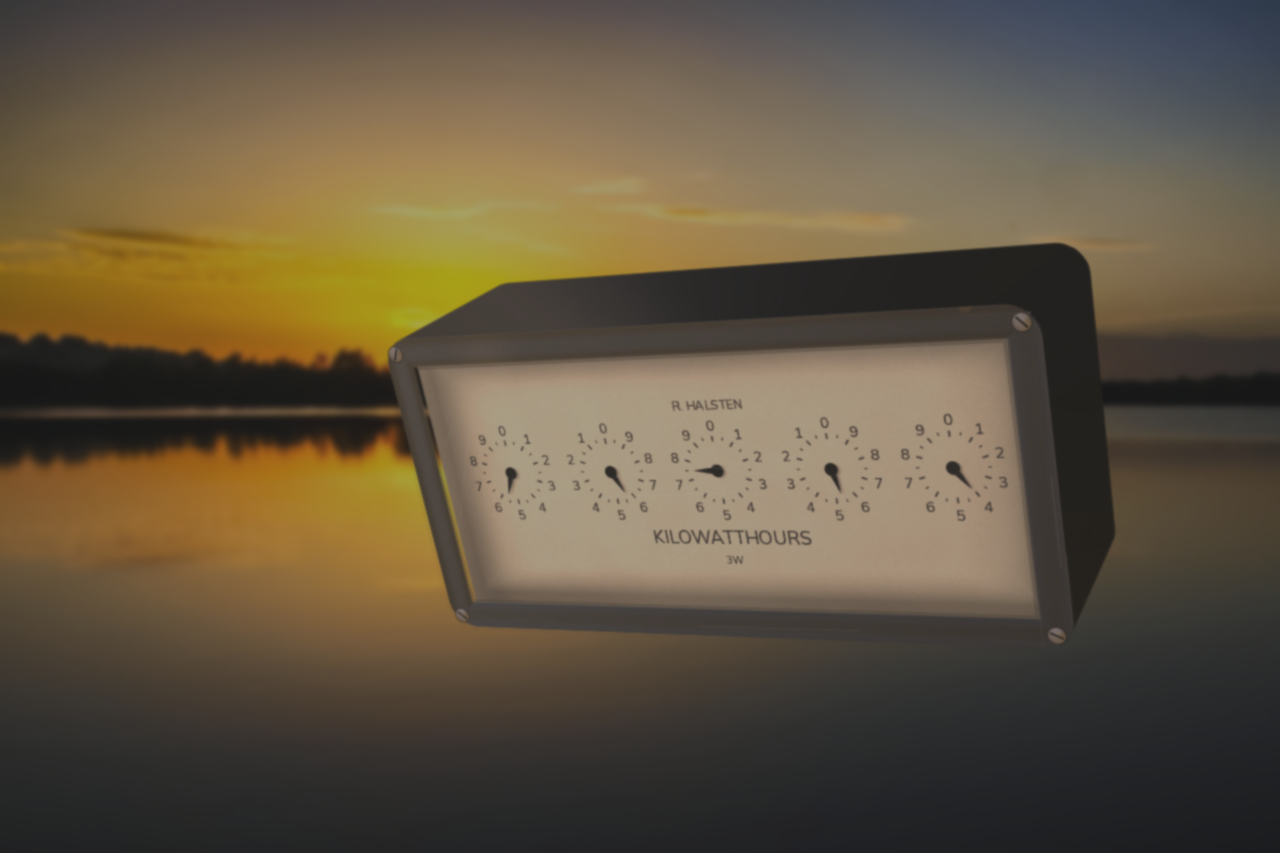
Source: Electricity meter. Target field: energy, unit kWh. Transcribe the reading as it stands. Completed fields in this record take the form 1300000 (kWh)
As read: 55754 (kWh)
